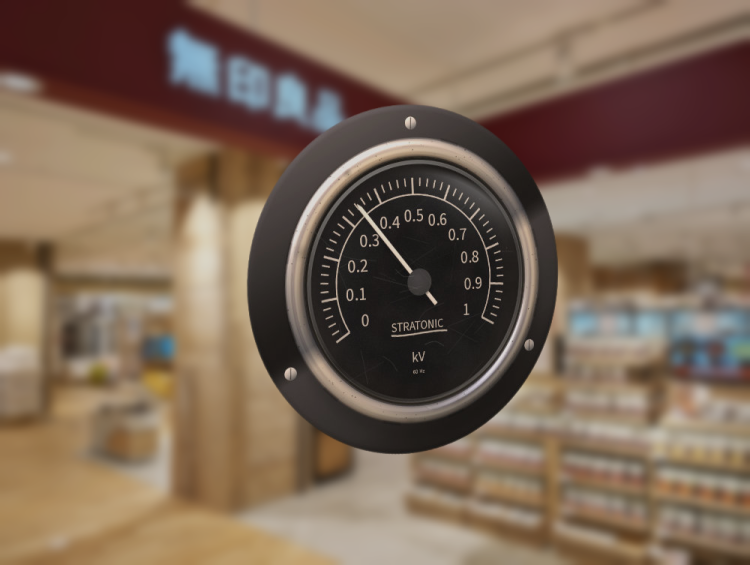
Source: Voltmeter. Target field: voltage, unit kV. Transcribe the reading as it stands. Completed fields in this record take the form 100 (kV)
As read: 0.34 (kV)
